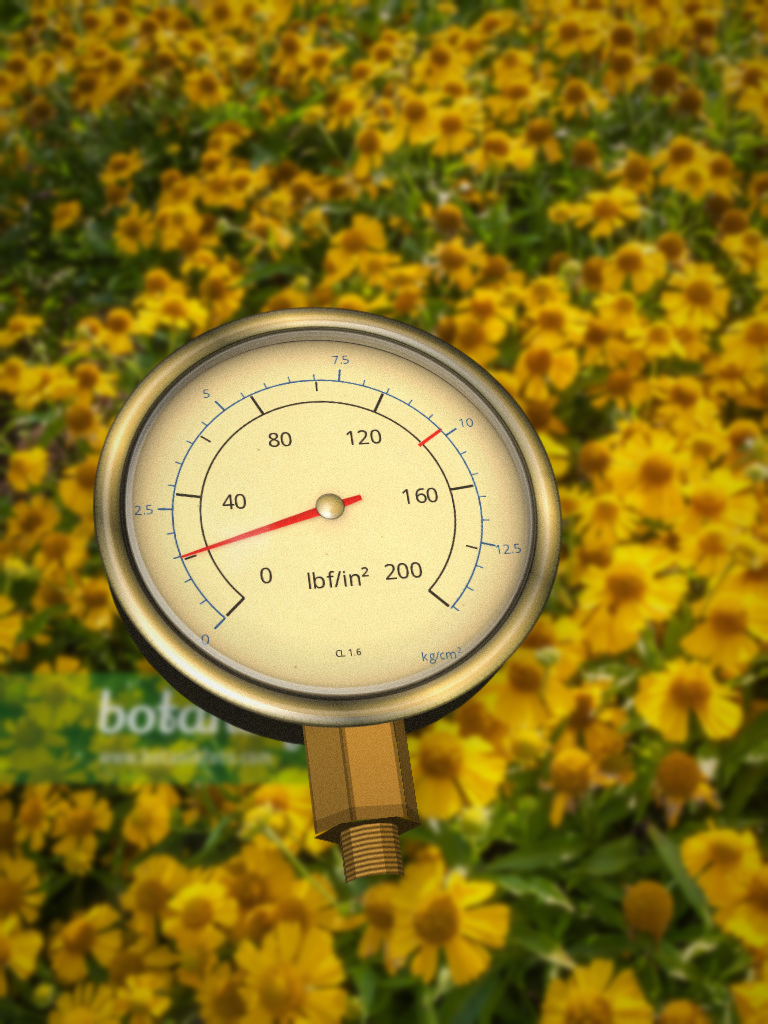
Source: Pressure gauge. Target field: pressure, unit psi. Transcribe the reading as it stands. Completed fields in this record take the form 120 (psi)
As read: 20 (psi)
